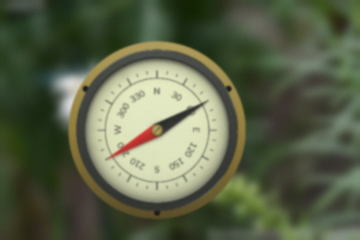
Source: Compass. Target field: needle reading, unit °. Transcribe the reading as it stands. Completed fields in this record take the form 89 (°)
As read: 240 (°)
